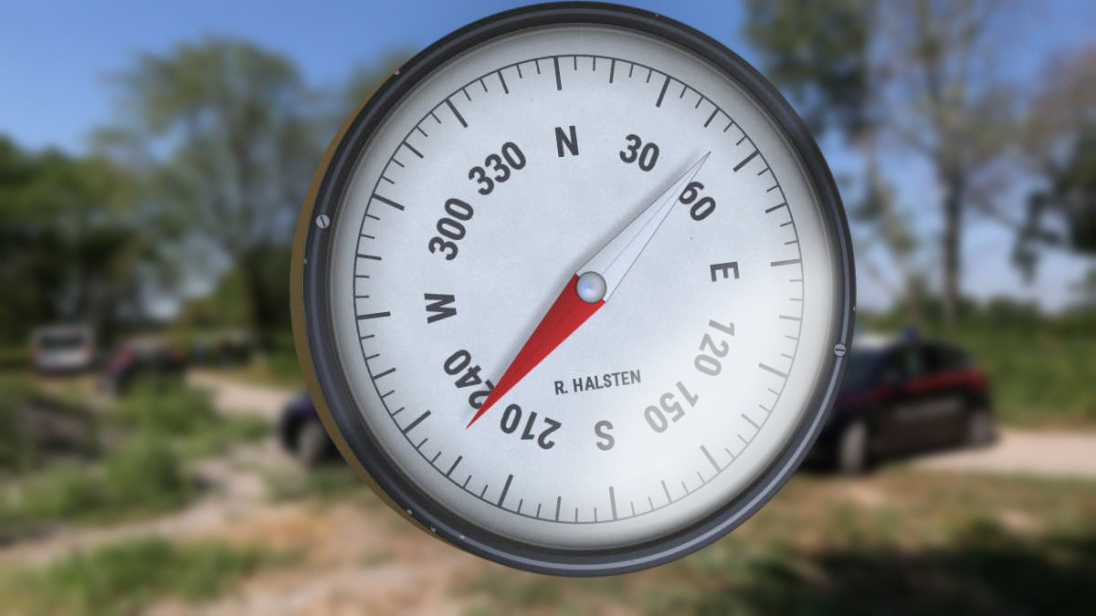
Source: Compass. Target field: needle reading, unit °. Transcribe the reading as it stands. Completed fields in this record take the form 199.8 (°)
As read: 230 (°)
